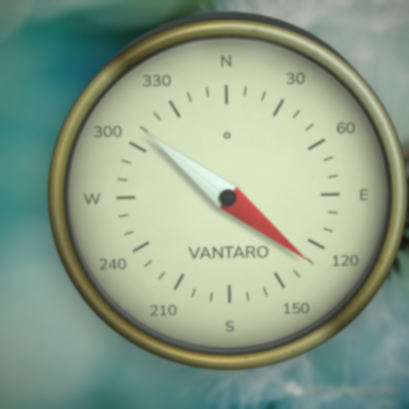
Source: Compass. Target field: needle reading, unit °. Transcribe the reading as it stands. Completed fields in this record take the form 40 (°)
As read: 130 (°)
